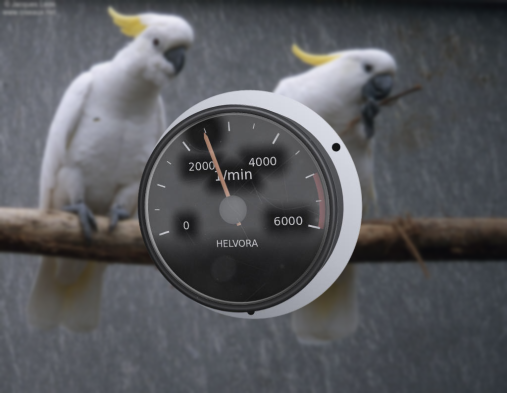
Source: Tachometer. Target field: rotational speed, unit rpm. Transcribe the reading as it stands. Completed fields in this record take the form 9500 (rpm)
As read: 2500 (rpm)
